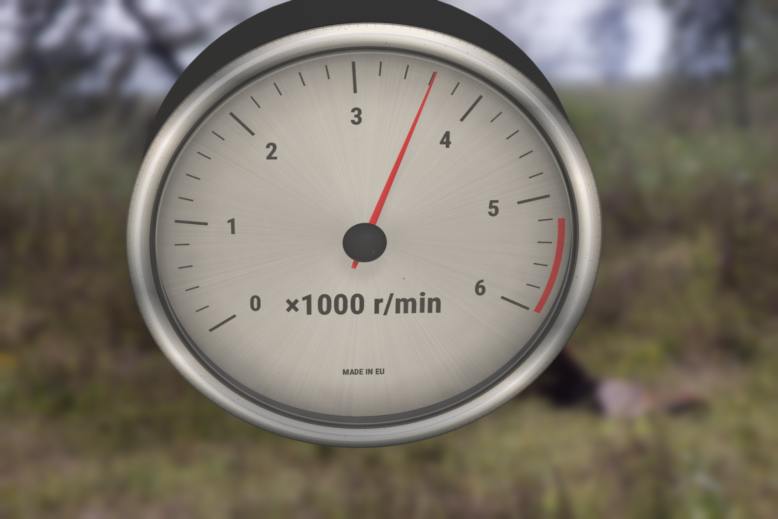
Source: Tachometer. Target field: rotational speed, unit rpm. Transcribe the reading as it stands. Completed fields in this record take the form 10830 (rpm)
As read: 3600 (rpm)
